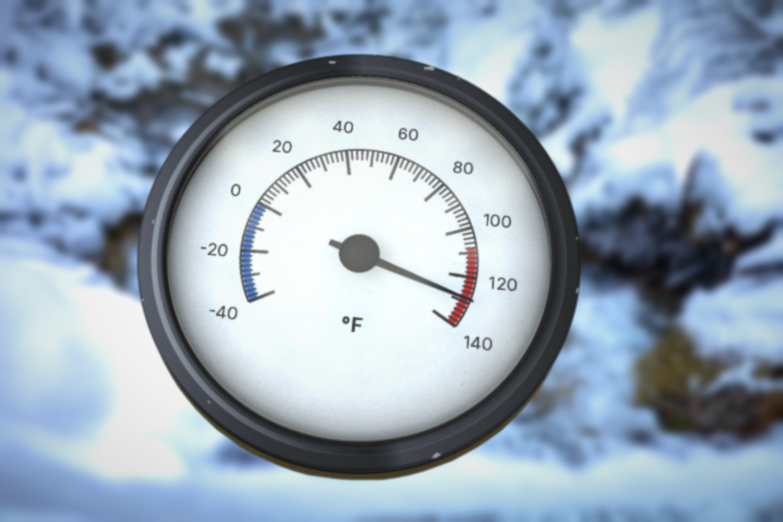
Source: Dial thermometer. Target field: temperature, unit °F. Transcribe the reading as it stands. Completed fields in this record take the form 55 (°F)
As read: 130 (°F)
